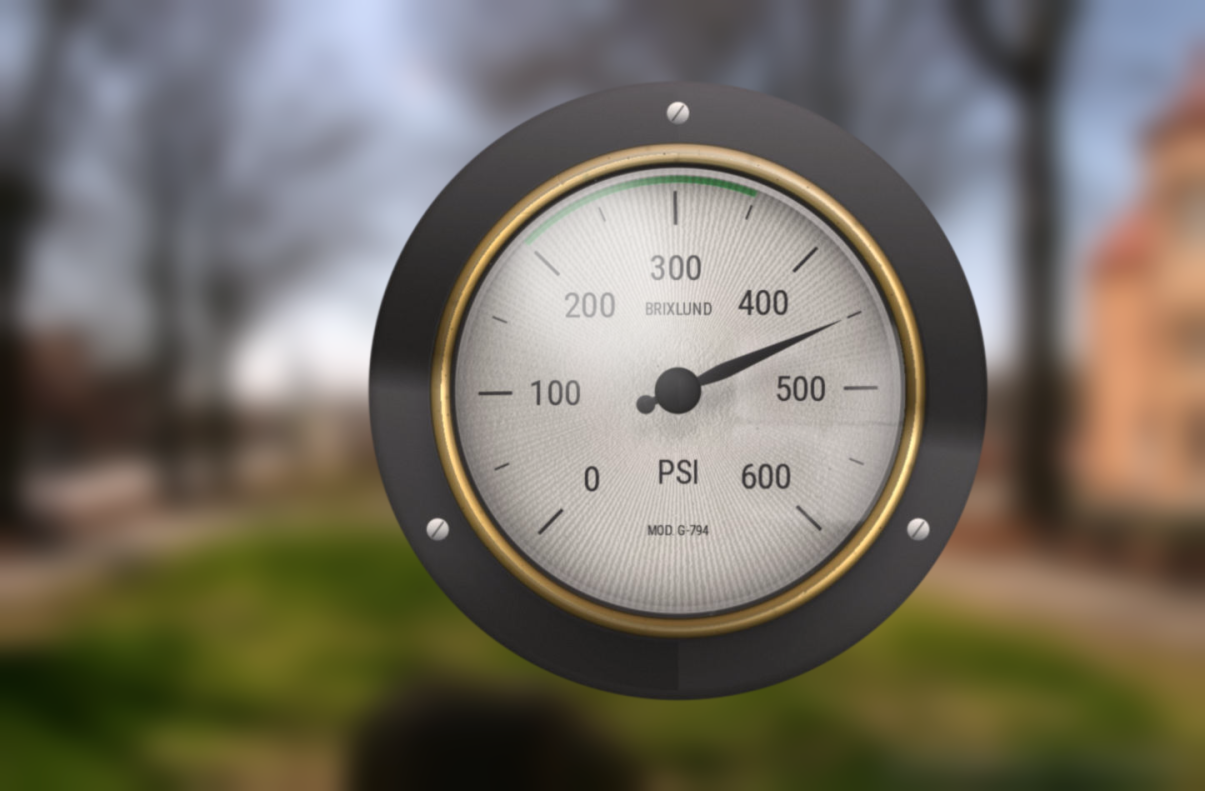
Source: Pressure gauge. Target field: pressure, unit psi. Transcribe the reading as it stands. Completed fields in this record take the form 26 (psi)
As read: 450 (psi)
